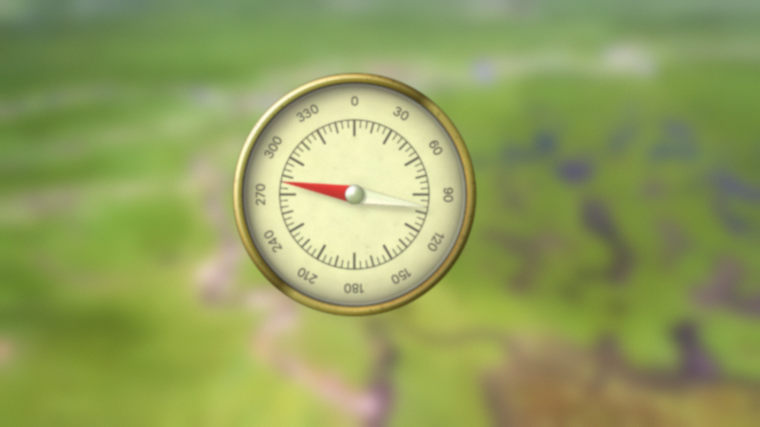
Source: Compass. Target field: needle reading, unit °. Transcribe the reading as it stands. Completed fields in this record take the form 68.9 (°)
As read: 280 (°)
